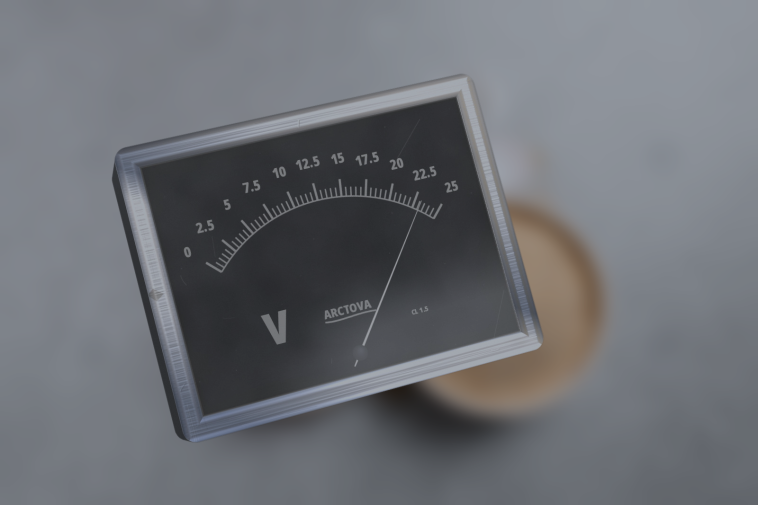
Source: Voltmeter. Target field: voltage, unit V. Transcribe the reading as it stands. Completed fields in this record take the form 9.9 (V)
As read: 23 (V)
